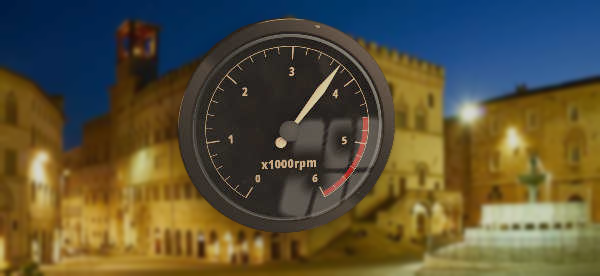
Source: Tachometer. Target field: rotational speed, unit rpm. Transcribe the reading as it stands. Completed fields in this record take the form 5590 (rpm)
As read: 3700 (rpm)
